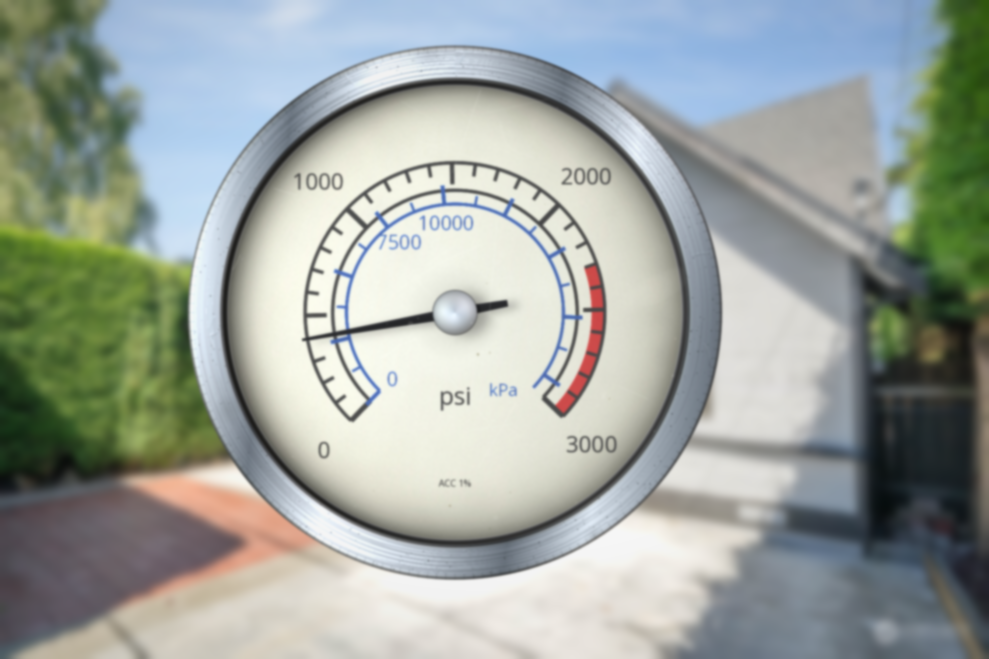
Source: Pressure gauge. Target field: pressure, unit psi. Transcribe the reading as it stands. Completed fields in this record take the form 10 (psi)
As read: 400 (psi)
